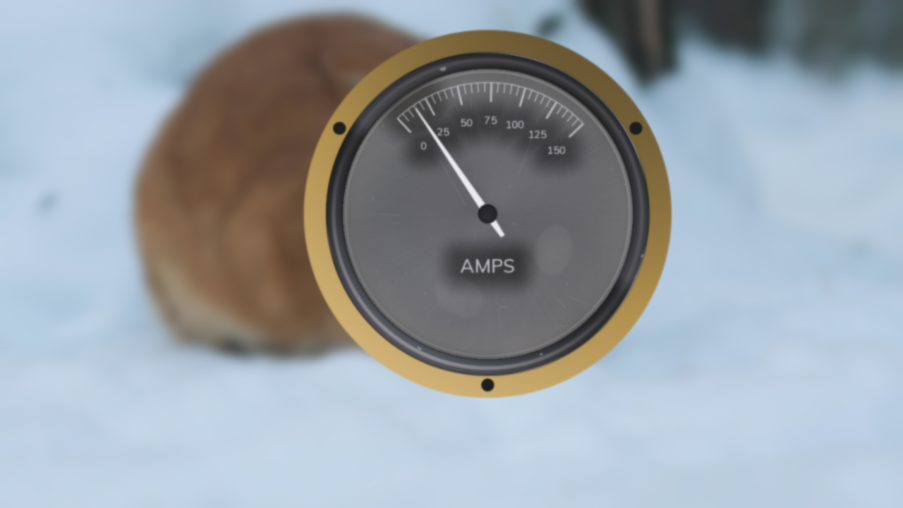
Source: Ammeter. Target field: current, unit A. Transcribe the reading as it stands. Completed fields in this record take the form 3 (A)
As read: 15 (A)
